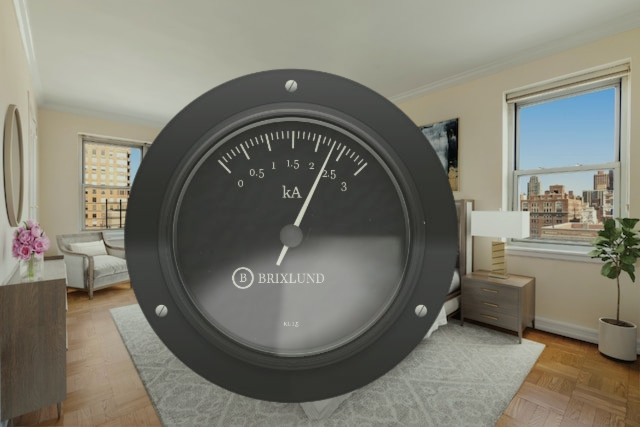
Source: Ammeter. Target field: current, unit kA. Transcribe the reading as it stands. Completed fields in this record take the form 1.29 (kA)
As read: 2.3 (kA)
